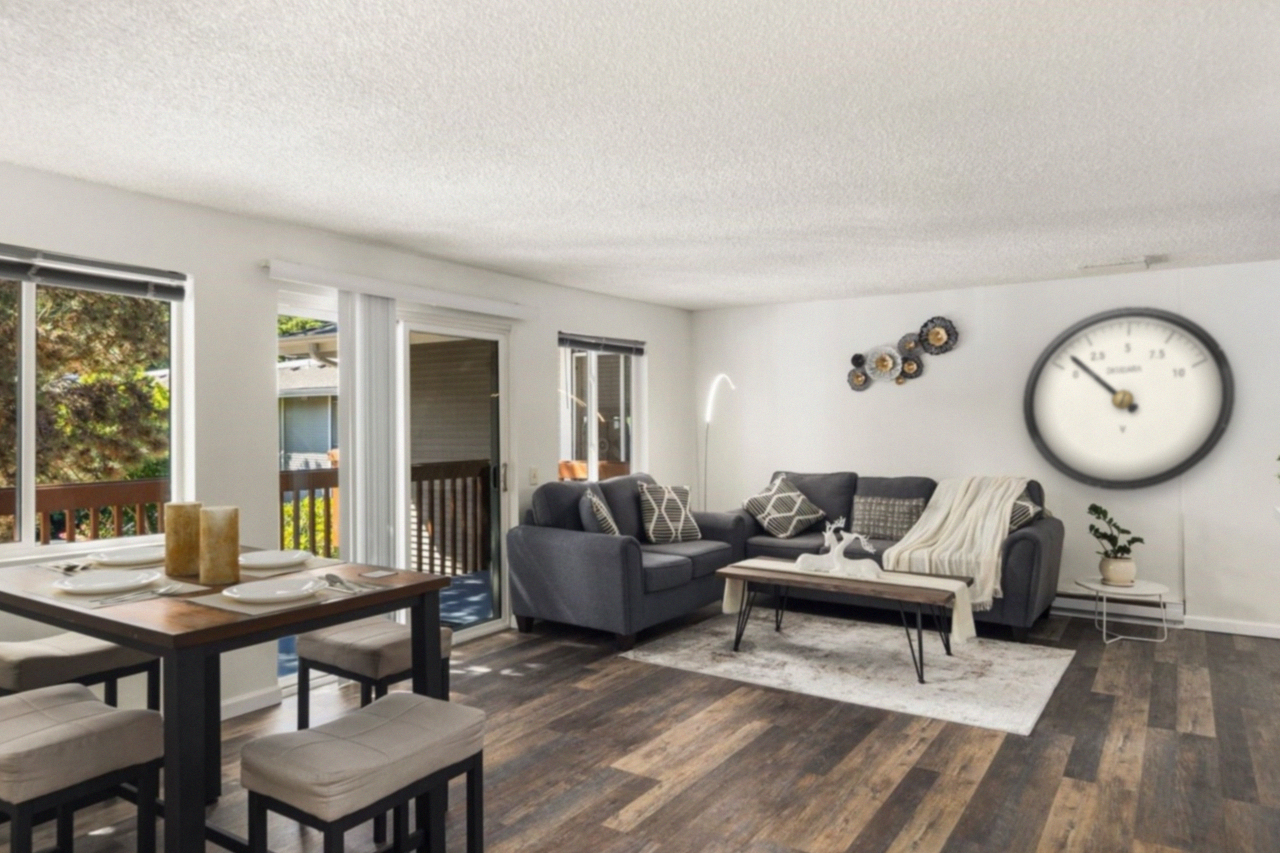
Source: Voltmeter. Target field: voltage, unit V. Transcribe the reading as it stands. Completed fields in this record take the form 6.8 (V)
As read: 1 (V)
